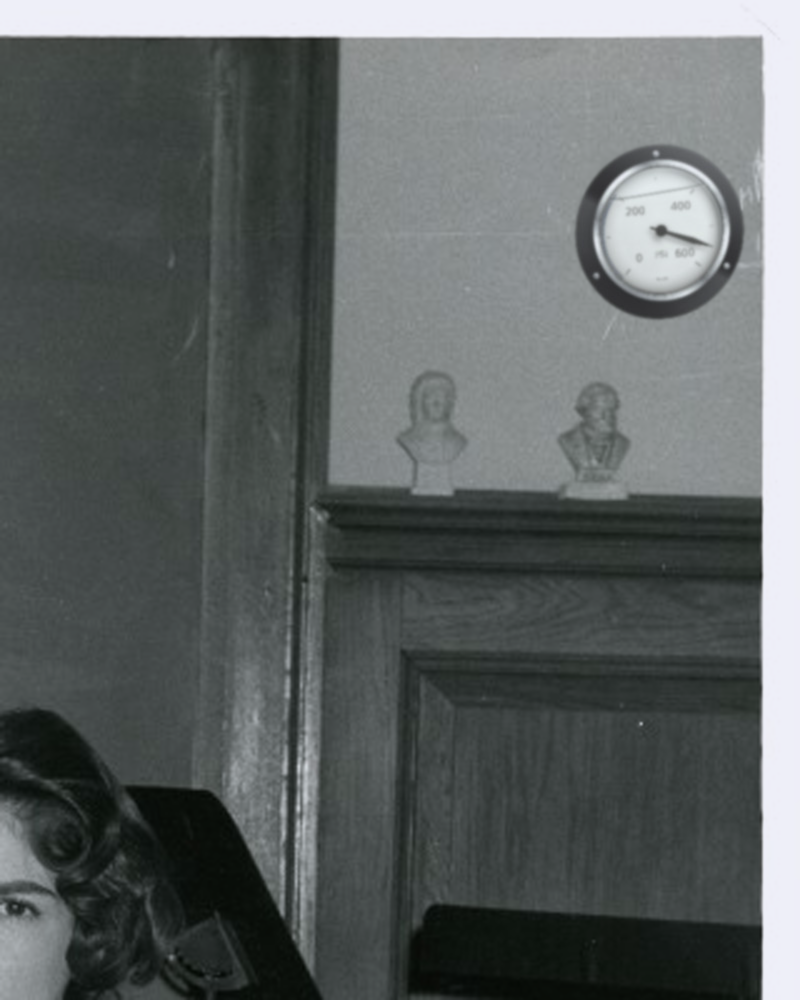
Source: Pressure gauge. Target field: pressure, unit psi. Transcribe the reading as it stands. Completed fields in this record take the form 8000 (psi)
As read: 550 (psi)
